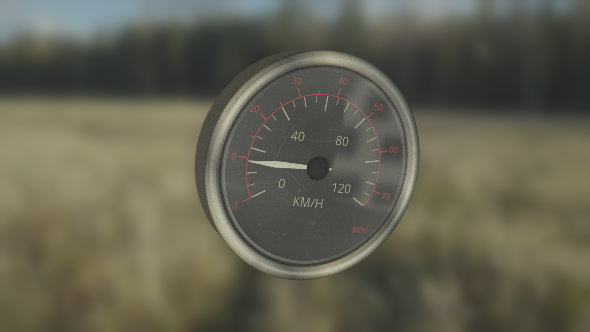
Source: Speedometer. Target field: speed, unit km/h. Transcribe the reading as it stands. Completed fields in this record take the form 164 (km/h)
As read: 15 (km/h)
